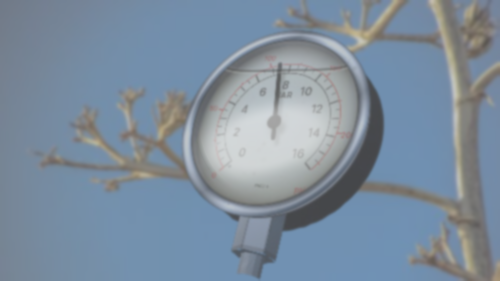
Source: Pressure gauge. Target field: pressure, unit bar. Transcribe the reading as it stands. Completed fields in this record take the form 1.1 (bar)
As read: 7.5 (bar)
